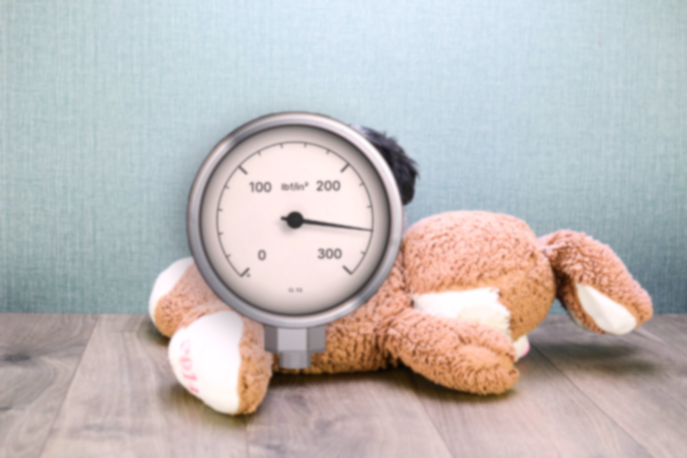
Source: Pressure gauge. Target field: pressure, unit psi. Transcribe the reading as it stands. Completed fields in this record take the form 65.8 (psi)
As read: 260 (psi)
